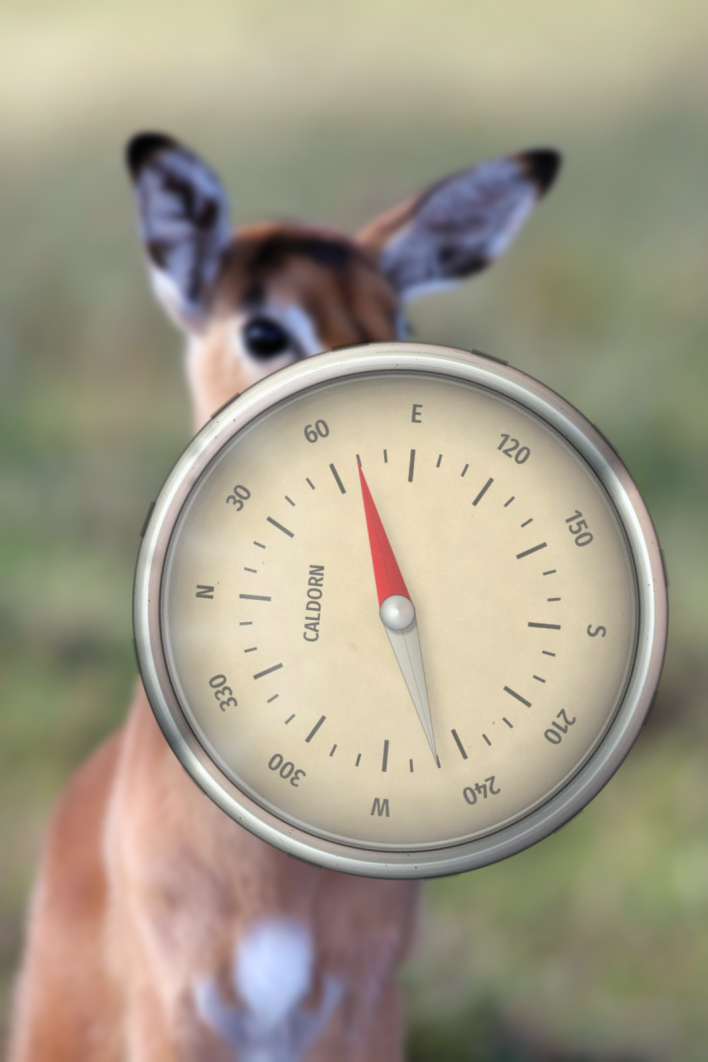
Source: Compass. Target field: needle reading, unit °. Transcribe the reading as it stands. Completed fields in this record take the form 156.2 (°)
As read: 70 (°)
